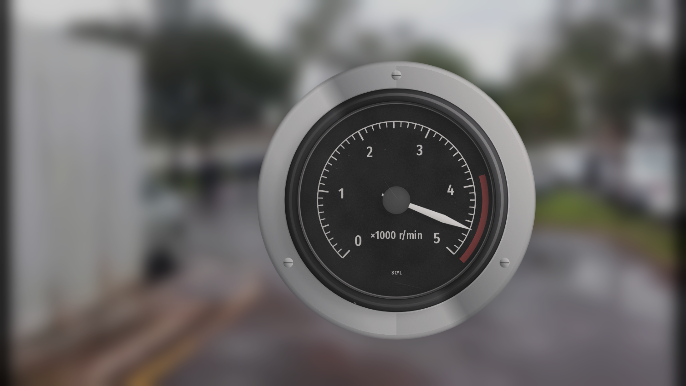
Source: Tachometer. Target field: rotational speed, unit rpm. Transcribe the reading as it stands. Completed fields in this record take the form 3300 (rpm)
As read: 4600 (rpm)
